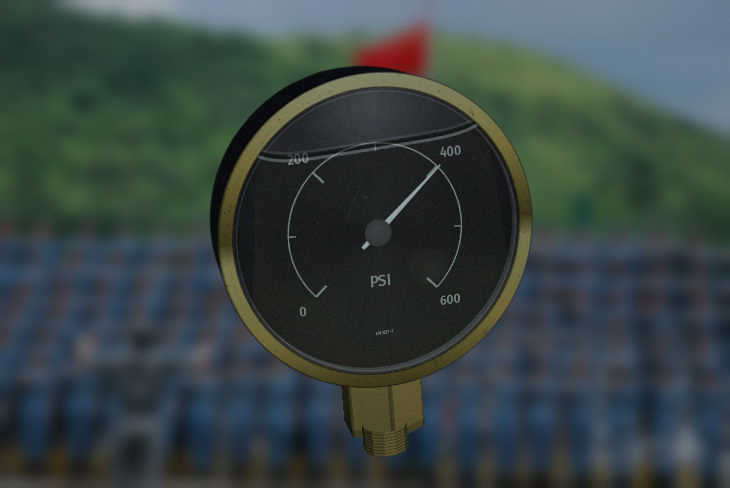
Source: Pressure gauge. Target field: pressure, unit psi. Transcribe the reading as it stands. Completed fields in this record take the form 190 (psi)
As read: 400 (psi)
